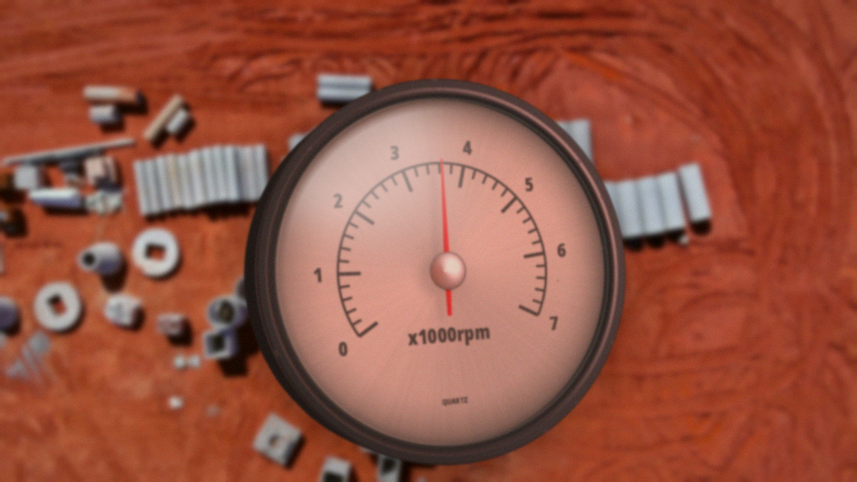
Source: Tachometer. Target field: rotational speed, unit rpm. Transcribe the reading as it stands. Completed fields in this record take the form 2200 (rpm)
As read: 3600 (rpm)
